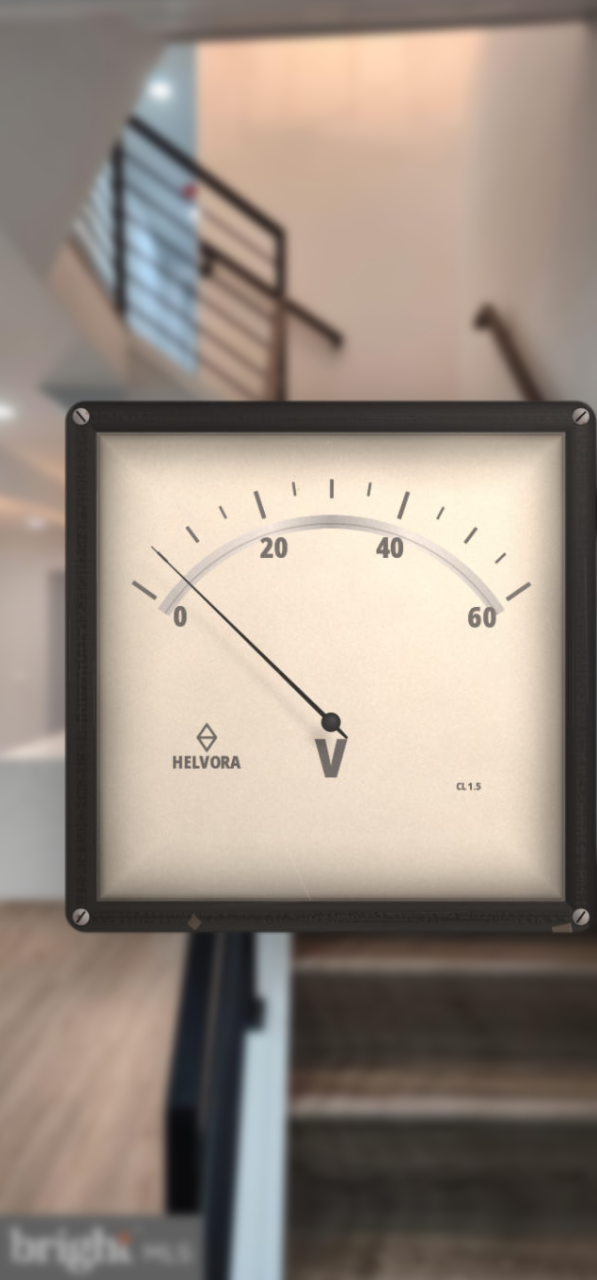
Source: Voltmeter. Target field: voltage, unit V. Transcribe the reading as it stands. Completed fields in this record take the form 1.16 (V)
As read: 5 (V)
